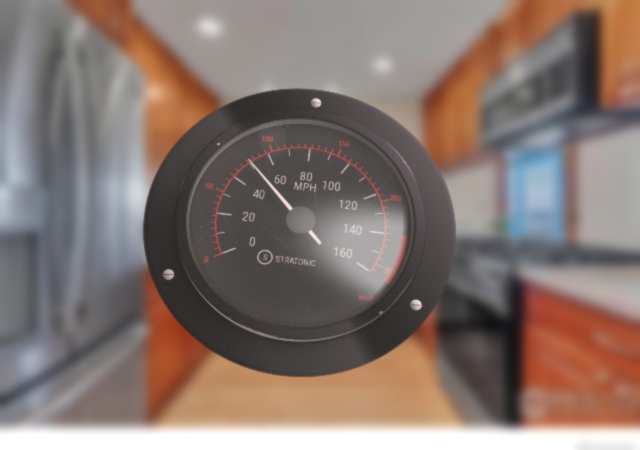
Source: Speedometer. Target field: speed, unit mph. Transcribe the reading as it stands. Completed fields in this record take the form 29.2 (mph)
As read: 50 (mph)
